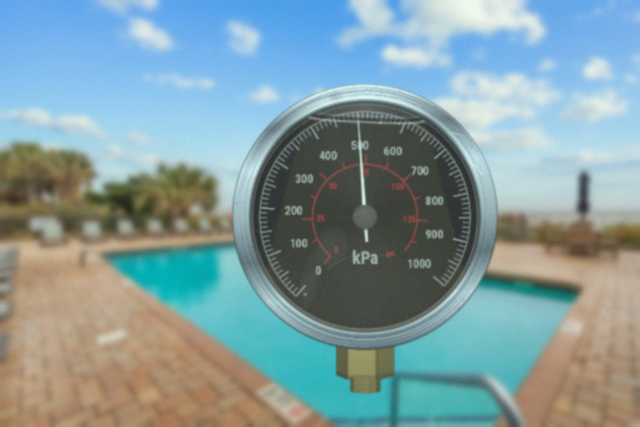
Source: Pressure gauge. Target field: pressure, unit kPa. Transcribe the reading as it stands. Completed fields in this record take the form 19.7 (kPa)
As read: 500 (kPa)
